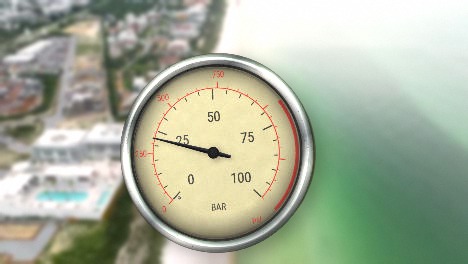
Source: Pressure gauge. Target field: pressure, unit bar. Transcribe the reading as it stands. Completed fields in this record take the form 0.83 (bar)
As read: 22.5 (bar)
